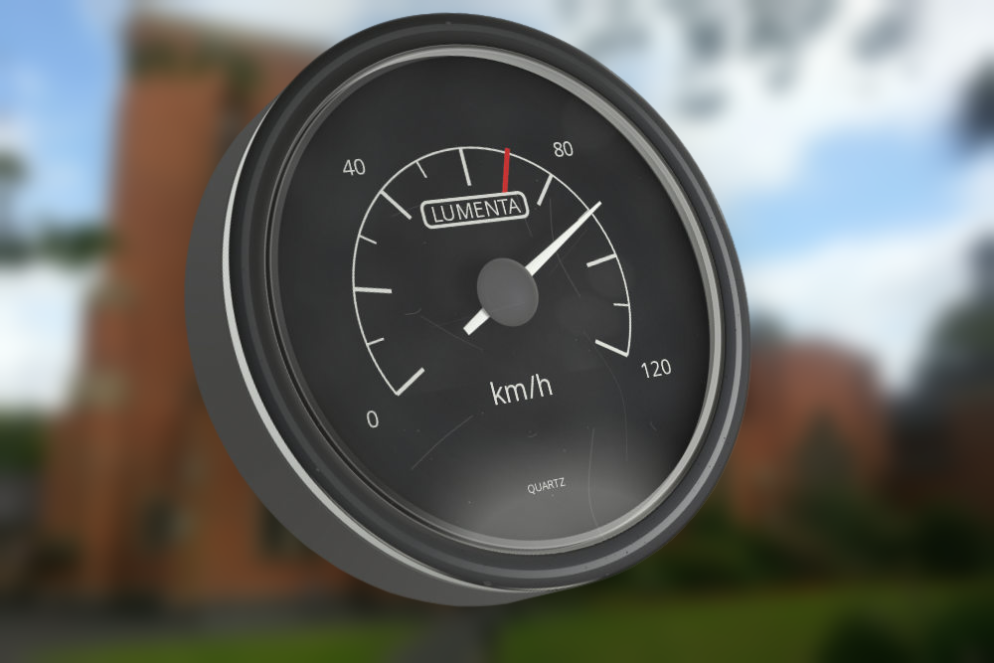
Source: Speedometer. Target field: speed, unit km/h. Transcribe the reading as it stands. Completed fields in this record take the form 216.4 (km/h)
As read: 90 (km/h)
